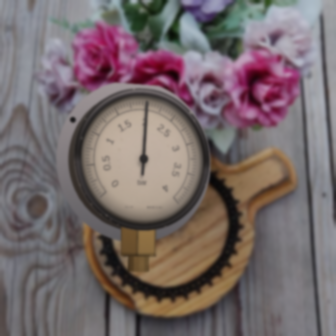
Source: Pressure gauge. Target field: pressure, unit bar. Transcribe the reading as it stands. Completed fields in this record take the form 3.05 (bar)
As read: 2 (bar)
